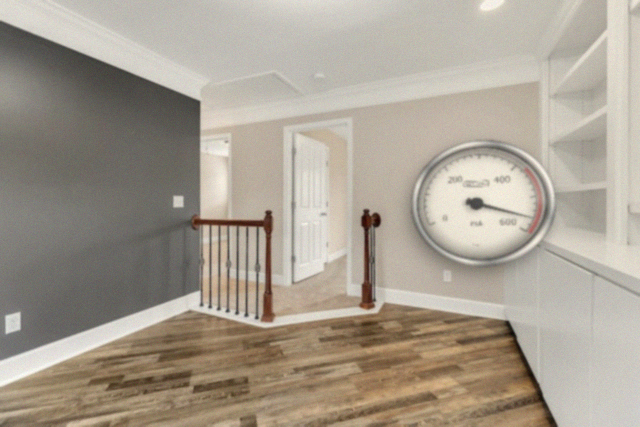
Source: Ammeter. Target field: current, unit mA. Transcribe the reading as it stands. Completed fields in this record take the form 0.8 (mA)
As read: 560 (mA)
